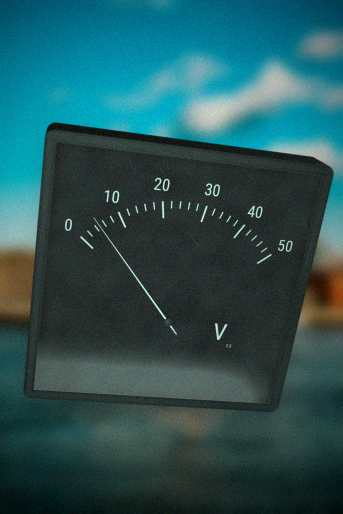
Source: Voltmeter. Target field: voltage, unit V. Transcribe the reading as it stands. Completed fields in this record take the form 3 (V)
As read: 5 (V)
